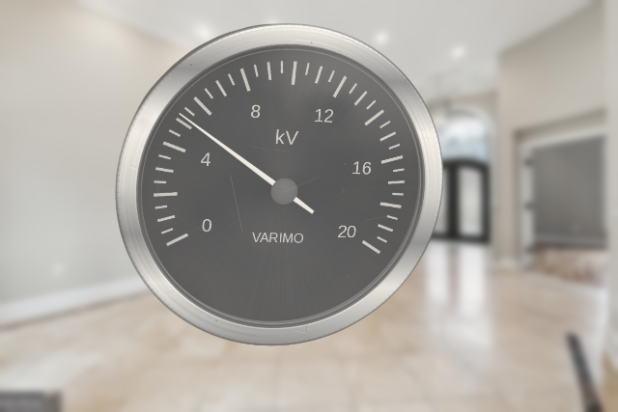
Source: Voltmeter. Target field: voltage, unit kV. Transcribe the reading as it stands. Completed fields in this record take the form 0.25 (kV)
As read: 5.25 (kV)
